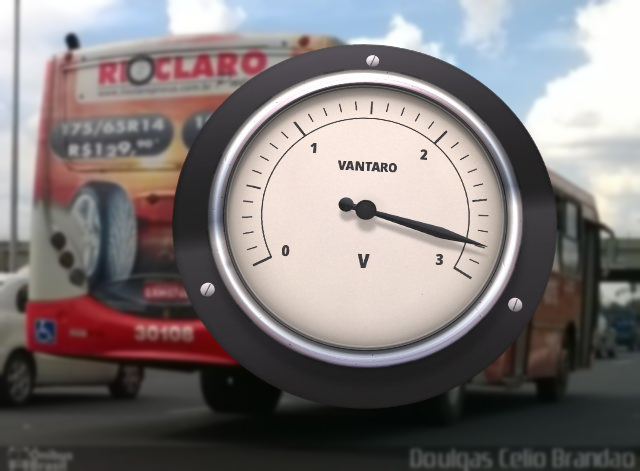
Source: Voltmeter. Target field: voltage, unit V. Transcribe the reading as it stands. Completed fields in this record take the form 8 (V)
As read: 2.8 (V)
